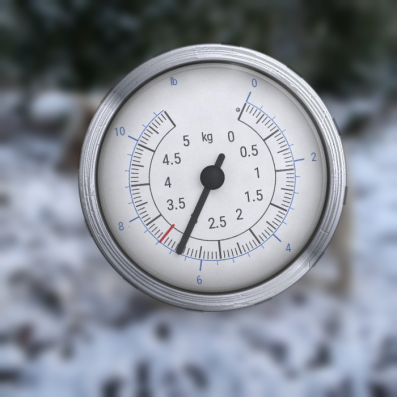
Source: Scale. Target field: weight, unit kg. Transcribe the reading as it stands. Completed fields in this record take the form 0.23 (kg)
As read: 3 (kg)
